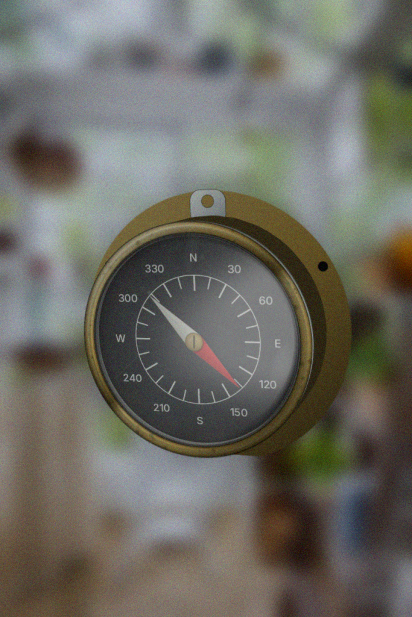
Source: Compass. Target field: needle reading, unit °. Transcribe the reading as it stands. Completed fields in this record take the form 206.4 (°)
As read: 135 (°)
